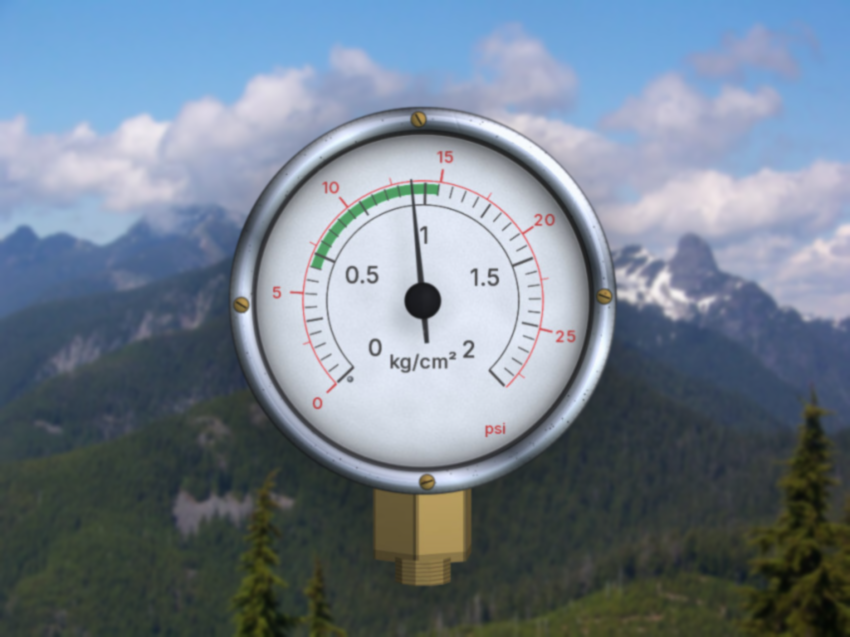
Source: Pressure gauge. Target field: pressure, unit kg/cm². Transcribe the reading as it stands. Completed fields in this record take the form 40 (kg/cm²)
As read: 0.95 (kg/cm²)
